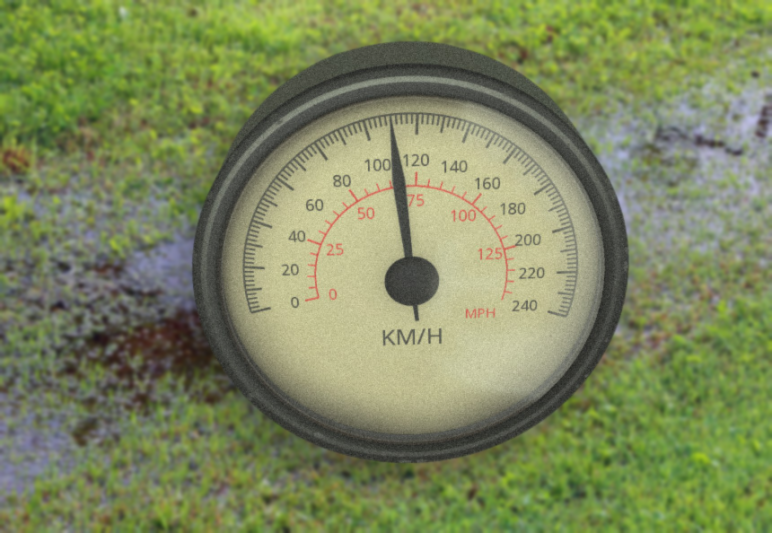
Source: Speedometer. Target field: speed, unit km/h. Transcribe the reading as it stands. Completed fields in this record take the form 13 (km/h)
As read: 110 (km/h)
